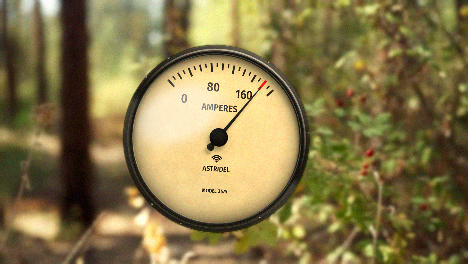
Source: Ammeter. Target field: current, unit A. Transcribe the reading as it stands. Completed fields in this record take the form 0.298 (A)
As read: 180 (A)
